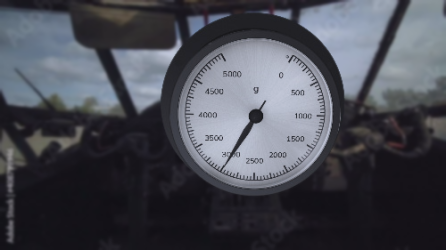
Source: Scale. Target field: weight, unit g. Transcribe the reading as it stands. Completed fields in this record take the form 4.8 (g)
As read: 3000 (g)
